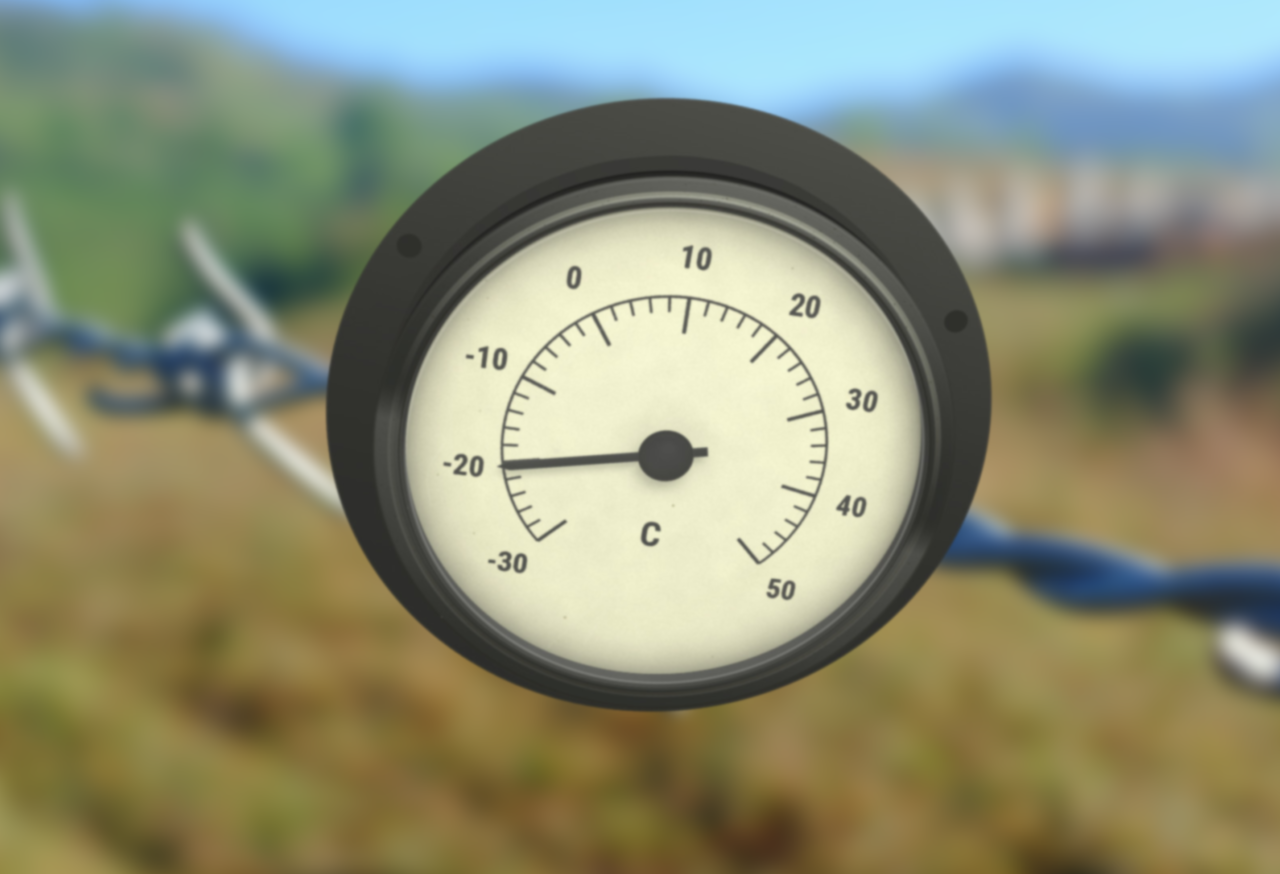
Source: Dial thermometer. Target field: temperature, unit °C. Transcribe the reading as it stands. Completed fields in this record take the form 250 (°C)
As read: -20 (°C)
